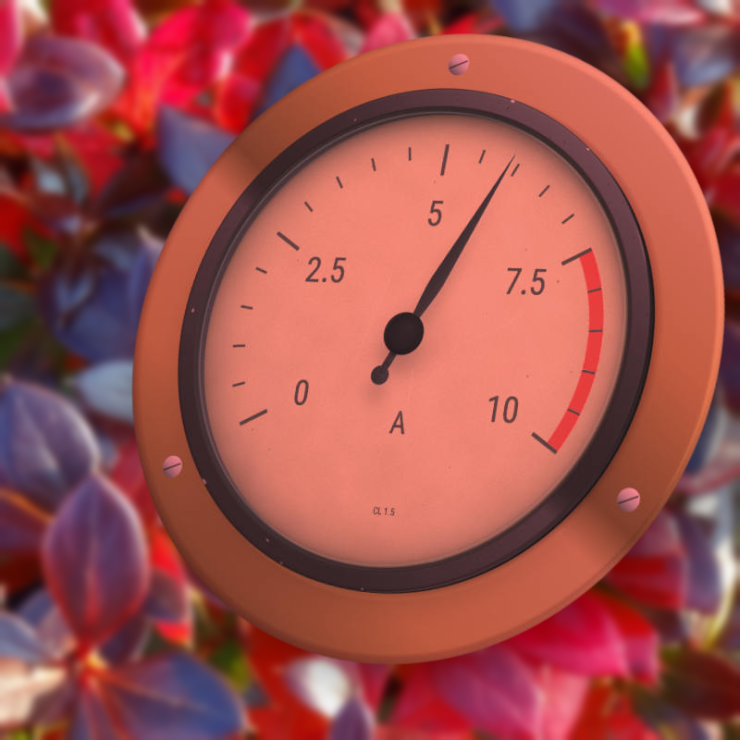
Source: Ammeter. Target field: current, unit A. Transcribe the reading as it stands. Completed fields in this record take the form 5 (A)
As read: 6 (A)
